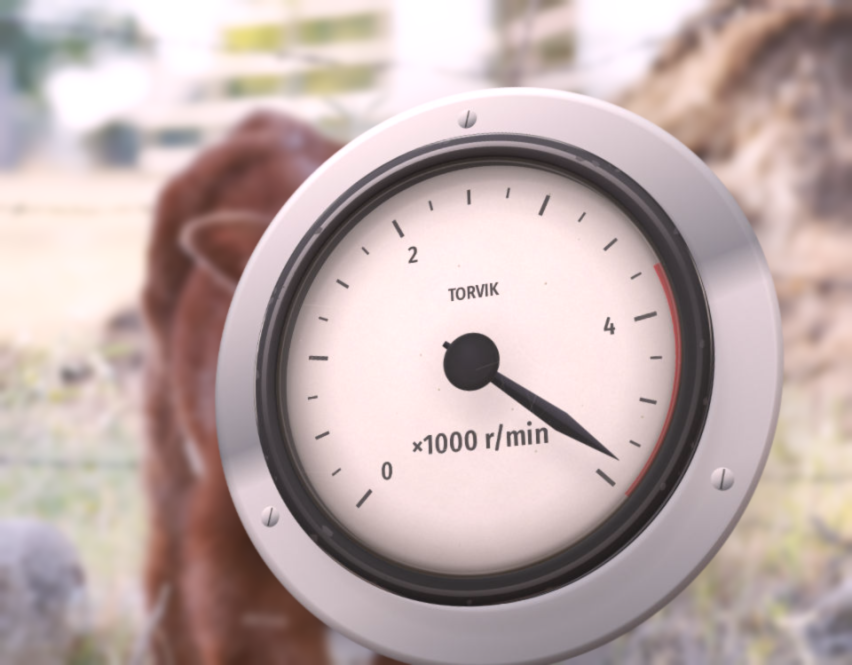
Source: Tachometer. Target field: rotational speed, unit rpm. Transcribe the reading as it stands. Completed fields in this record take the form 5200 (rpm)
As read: 4875 (rpm)
